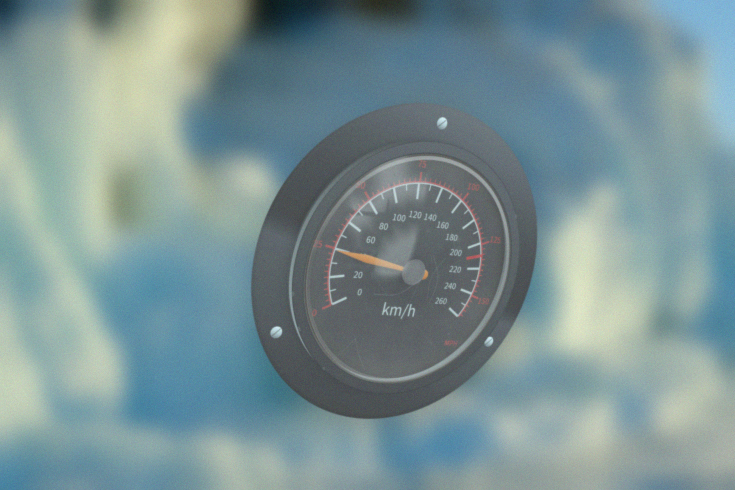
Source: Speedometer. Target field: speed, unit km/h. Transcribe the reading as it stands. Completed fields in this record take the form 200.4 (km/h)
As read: 40 (km/h)
